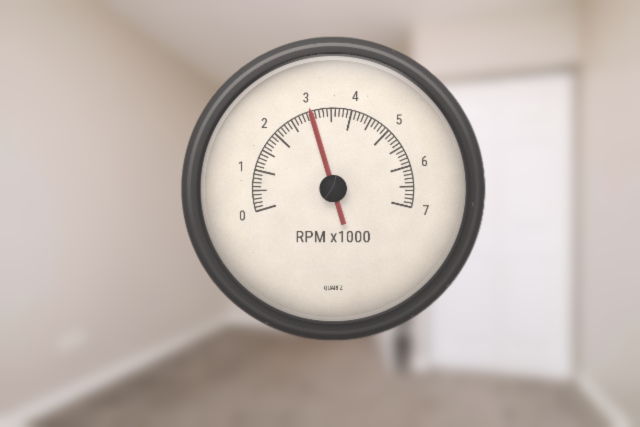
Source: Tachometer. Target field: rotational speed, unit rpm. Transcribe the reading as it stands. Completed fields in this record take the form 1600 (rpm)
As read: 3000 (rpm)
